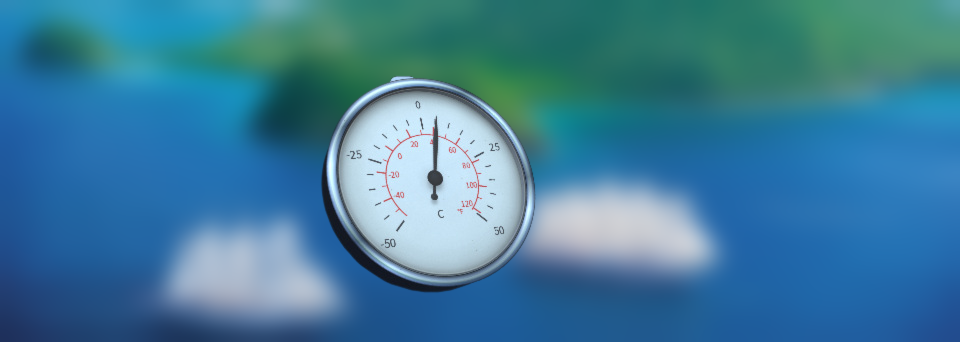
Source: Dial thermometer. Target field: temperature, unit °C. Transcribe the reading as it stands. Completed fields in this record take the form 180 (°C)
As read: 5 (°C)
